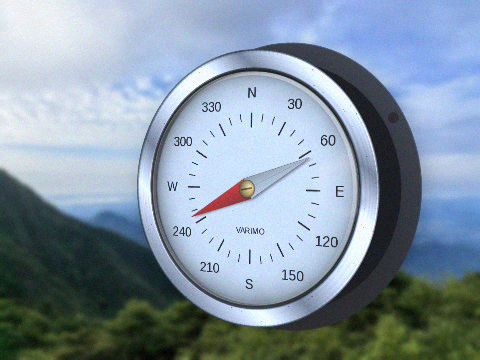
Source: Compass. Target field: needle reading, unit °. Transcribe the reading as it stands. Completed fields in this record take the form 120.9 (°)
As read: 245 (°)
